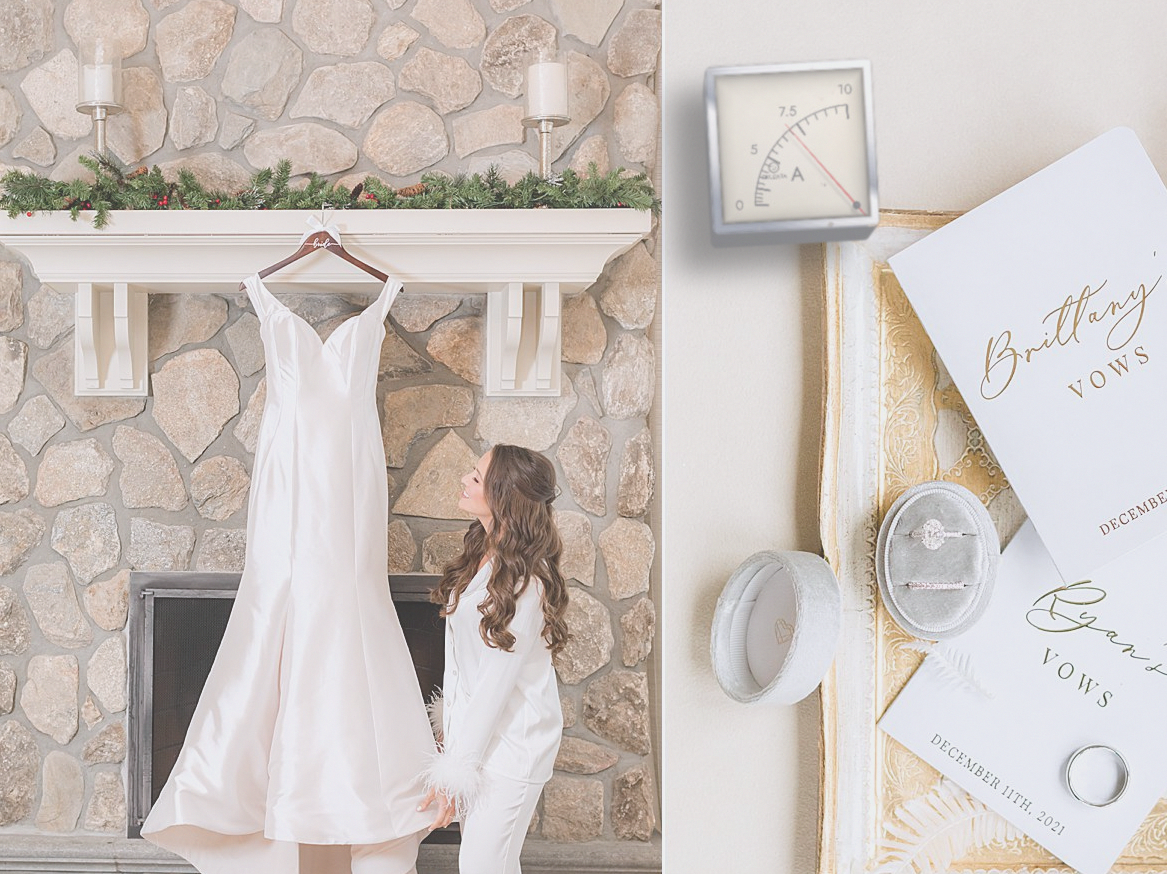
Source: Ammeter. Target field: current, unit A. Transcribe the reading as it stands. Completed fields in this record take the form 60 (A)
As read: 7 (A)
